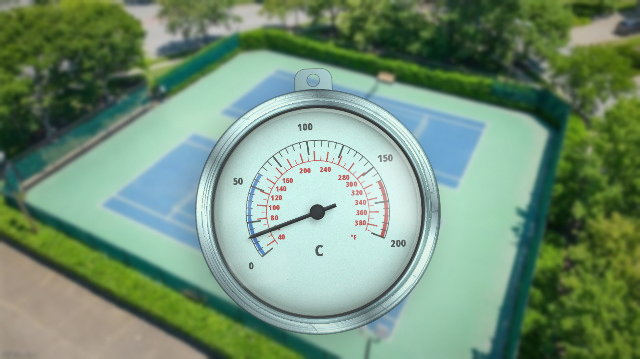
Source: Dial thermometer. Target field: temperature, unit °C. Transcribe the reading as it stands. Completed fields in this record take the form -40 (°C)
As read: 15 (°C)
